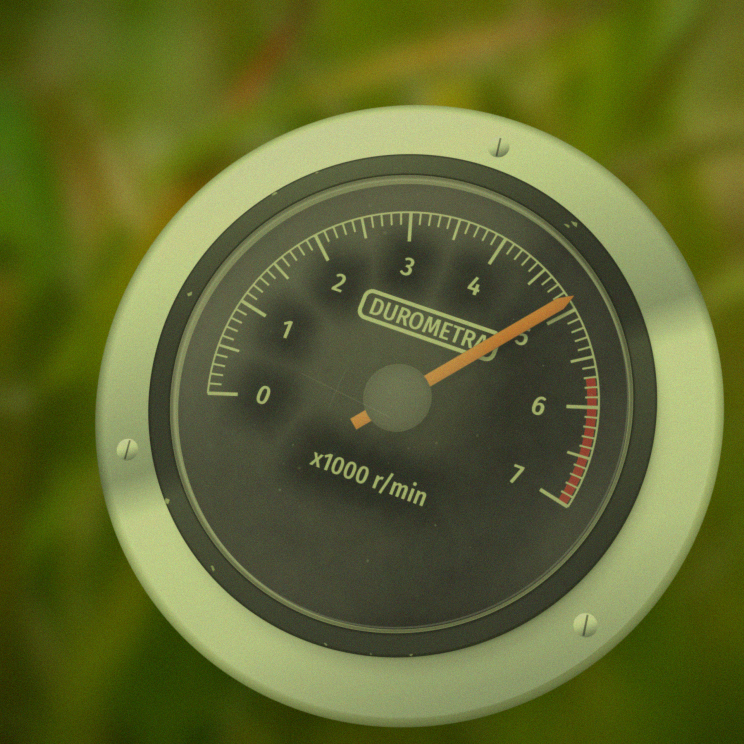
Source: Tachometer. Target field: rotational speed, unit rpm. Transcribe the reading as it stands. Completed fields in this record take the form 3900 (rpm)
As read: 4900 (rpm)
